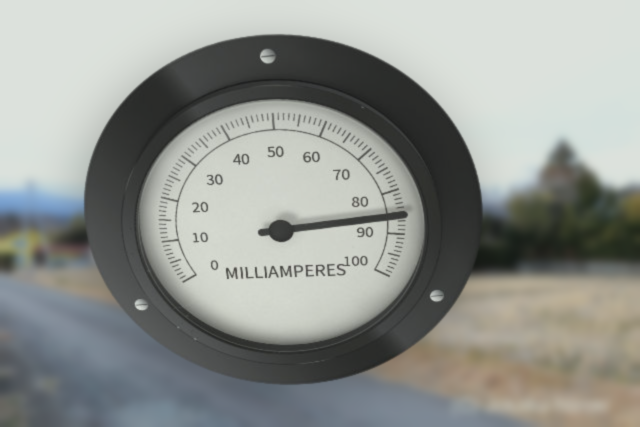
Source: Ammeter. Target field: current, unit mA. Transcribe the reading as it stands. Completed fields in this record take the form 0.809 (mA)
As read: 85 (mA)
